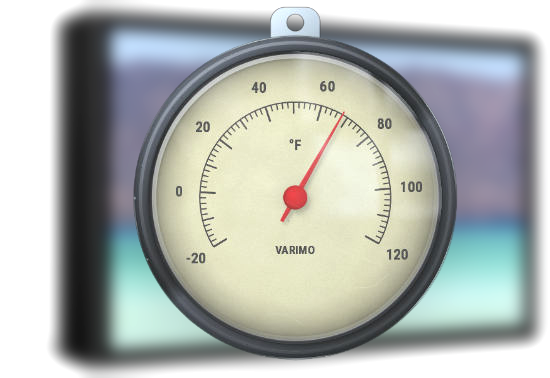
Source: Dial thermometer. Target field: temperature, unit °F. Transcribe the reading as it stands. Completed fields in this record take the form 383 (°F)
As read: 68 (°F)
